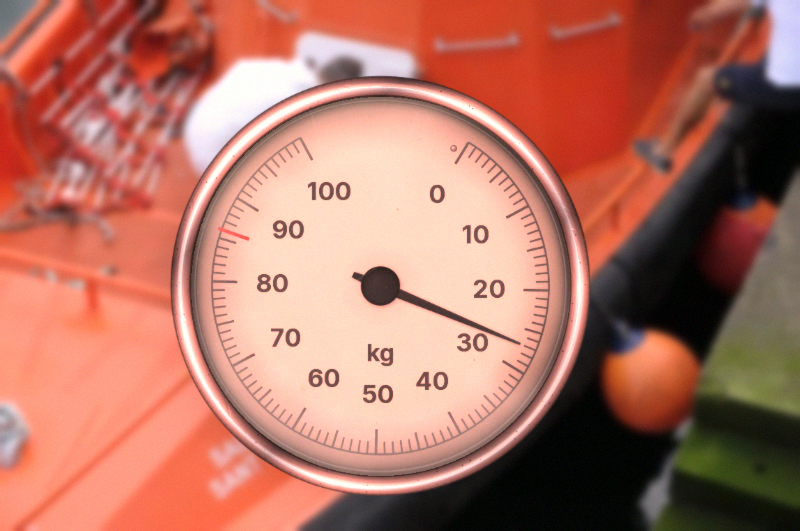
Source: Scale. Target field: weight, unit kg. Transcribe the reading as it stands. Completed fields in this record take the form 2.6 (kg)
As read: 27 (kg)
